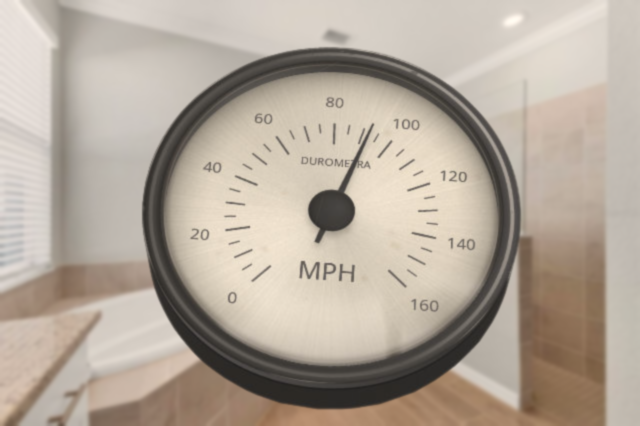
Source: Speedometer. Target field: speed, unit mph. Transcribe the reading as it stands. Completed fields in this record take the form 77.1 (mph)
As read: 92.5 (mph)
